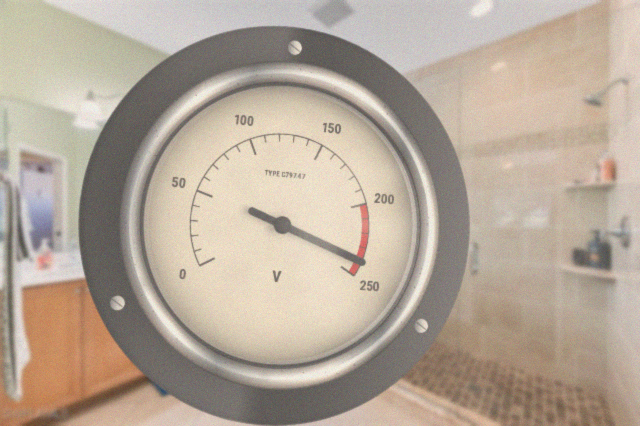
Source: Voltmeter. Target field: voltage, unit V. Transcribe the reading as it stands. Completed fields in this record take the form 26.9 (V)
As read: 240 (V)
